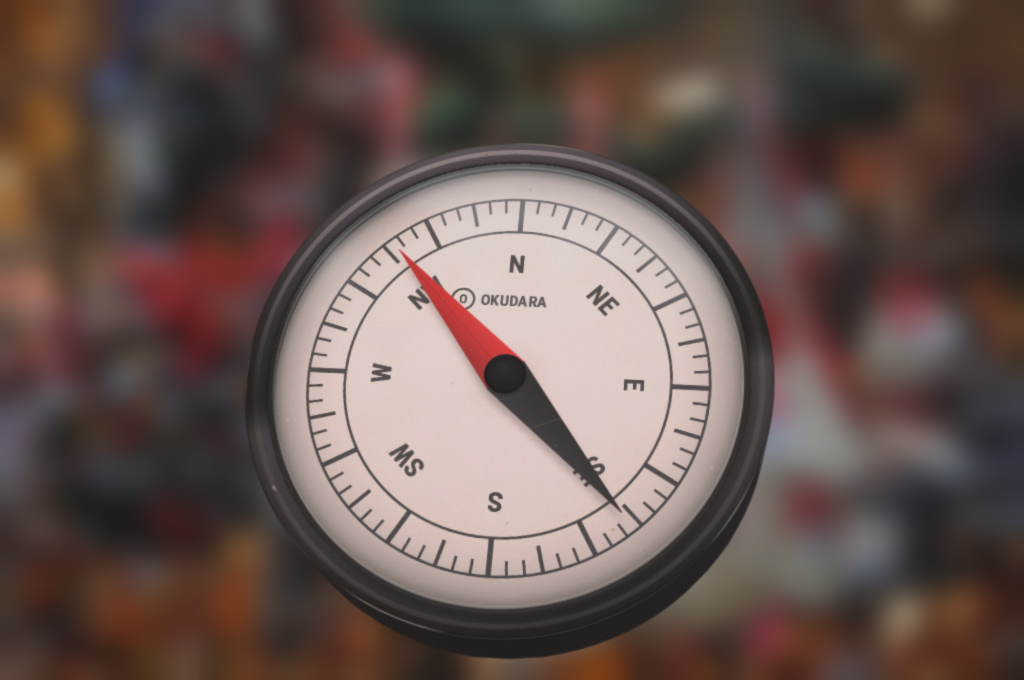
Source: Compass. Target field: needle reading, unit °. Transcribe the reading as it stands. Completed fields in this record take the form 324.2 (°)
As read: 317.5 (°)
